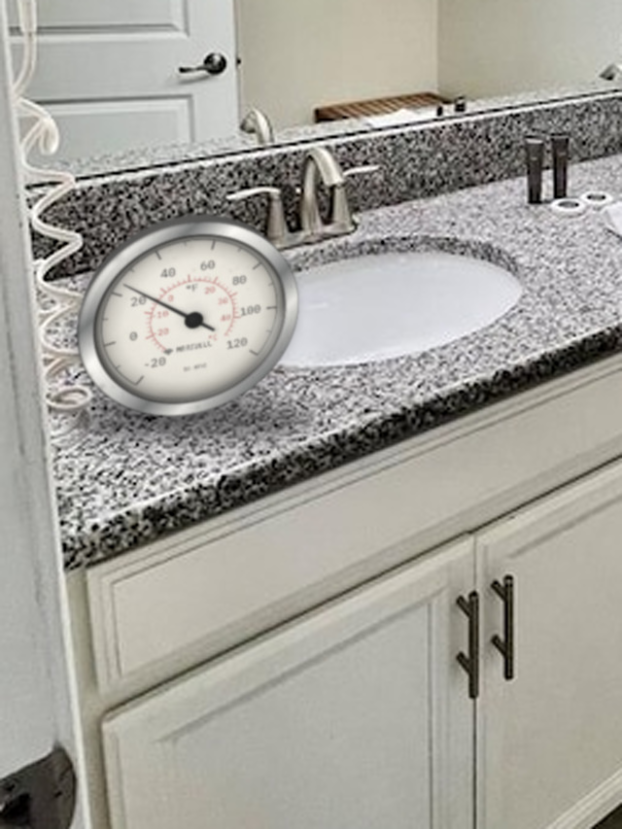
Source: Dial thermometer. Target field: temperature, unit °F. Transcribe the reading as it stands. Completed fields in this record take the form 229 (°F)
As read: 25 (°F)
